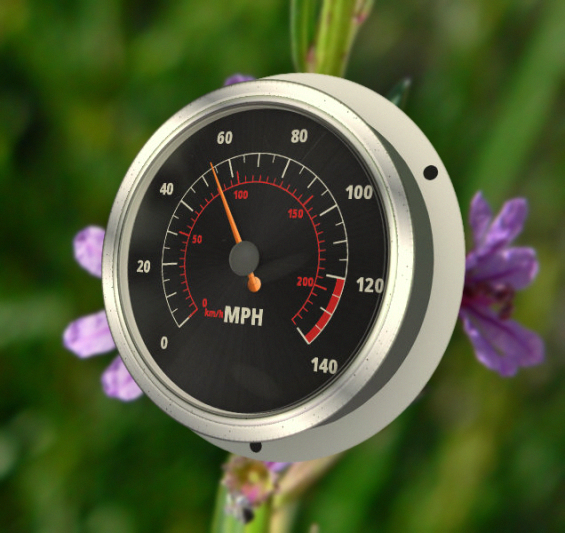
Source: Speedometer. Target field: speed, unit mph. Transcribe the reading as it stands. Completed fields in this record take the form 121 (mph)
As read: 55 (mph)
